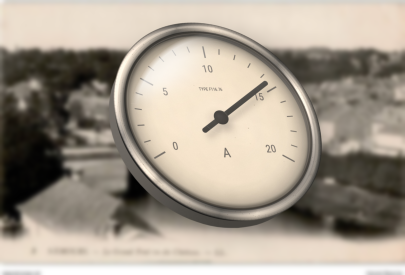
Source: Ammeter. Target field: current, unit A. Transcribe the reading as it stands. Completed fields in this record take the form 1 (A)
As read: 14.5 (A)
